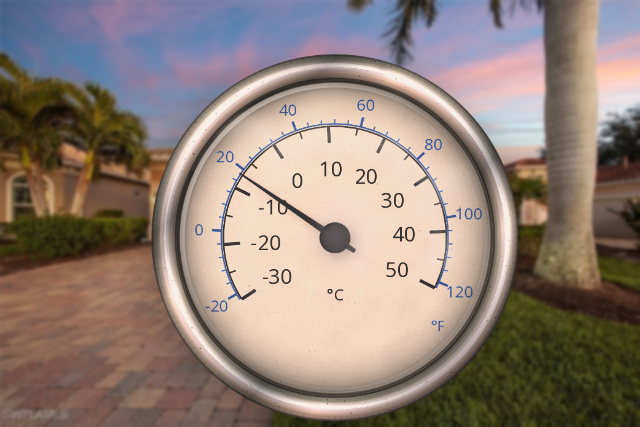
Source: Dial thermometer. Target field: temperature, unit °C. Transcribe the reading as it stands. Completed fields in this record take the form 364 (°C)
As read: -7.5 (°C)
